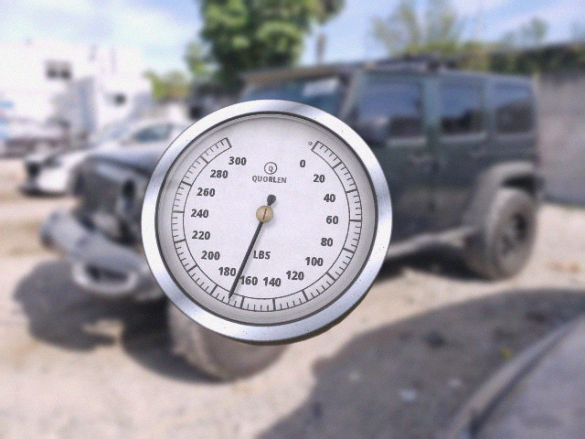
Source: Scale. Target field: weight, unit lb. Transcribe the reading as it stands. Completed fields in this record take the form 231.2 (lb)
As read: 168 (lb)
